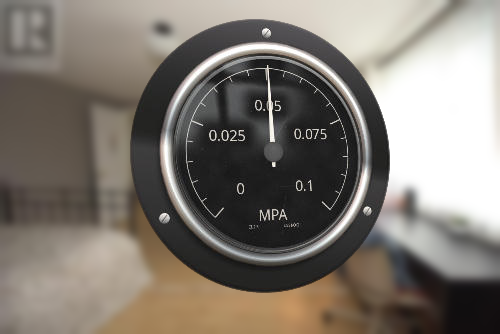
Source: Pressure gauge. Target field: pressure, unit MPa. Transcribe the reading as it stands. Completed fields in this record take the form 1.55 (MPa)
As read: 0.05 (MPa)
